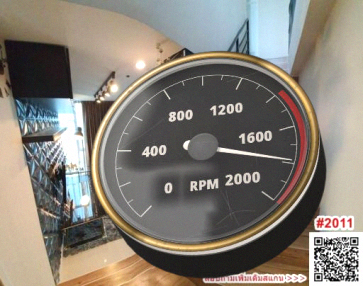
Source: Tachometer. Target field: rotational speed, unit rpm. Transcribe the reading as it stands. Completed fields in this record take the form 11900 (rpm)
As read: 1800 (rpm)
